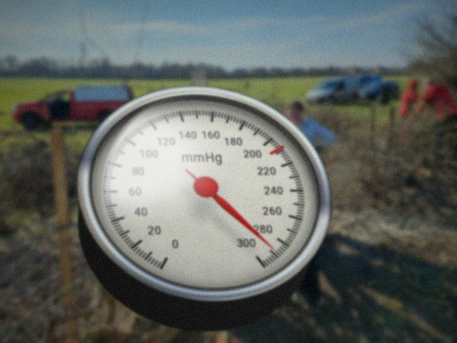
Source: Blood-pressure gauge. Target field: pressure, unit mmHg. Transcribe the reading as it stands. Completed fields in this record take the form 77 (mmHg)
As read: 290 (mmHg)
